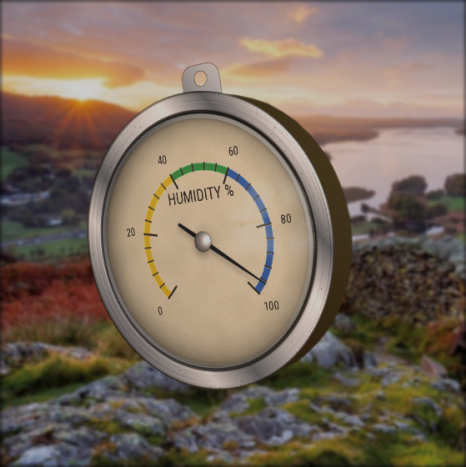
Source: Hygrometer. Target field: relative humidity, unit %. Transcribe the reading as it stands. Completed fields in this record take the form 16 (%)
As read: 96 (%)
